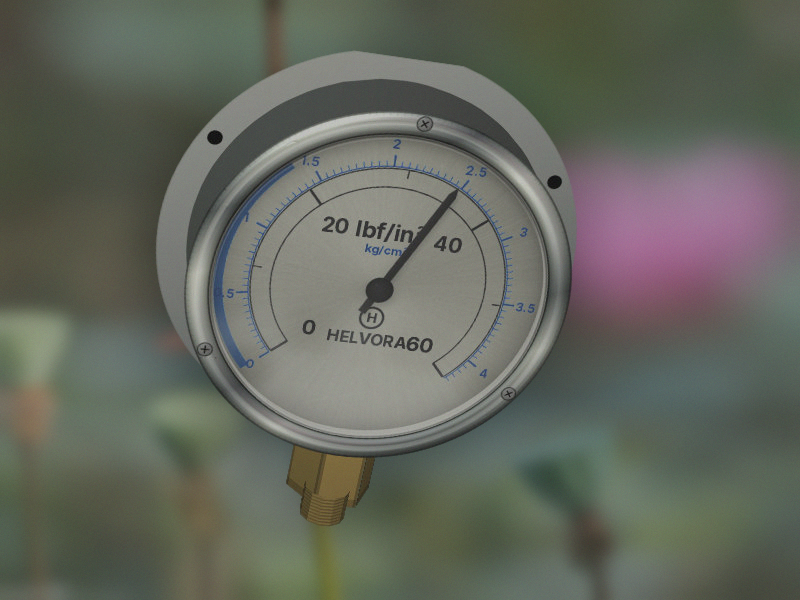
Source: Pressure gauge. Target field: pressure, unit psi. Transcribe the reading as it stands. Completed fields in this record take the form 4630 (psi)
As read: 35 (psi)
